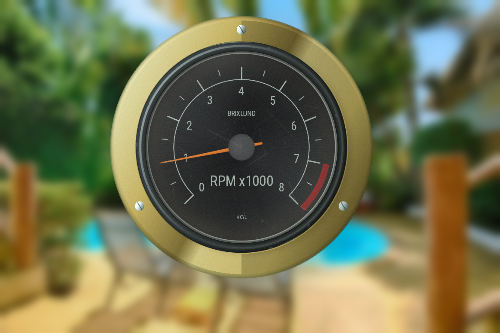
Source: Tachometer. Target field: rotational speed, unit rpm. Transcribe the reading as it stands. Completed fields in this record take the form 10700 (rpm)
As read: 1000 (rpm)
